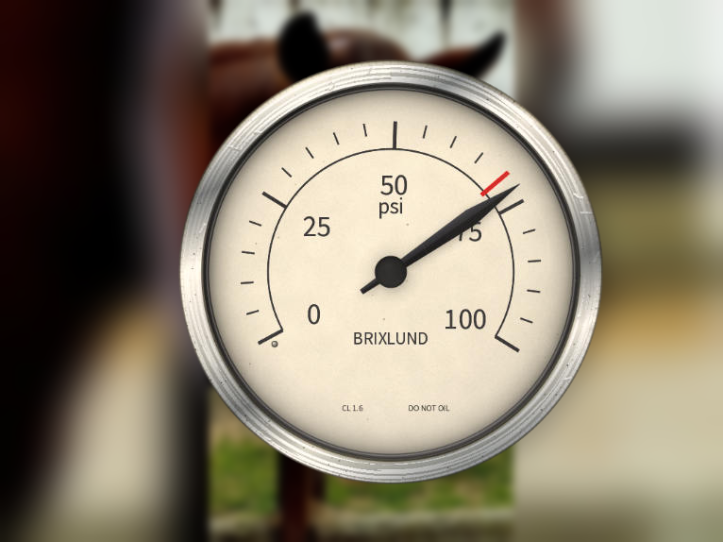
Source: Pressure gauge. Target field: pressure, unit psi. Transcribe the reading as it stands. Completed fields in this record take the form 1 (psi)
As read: 72.5 (psi)
